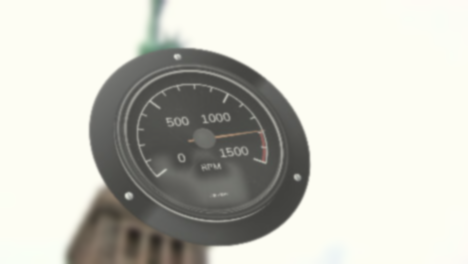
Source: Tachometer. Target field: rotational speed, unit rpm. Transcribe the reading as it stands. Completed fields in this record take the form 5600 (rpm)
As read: 1300 (rpm)
